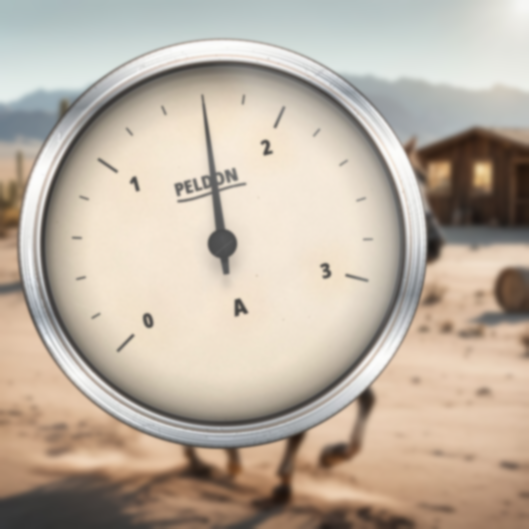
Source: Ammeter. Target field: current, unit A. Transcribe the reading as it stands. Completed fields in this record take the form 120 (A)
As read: 1.6 (A)
